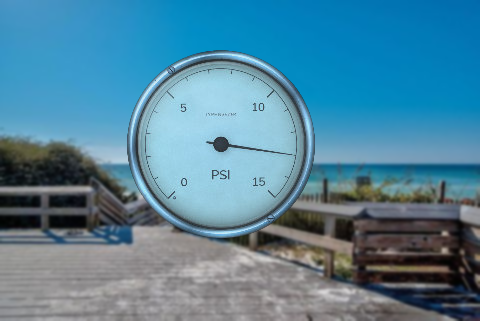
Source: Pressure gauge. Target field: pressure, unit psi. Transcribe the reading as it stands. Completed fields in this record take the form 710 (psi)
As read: 13 (psi)
